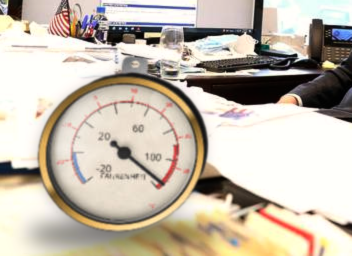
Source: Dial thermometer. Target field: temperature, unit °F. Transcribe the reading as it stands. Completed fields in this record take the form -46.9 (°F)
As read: 115 (°F)
